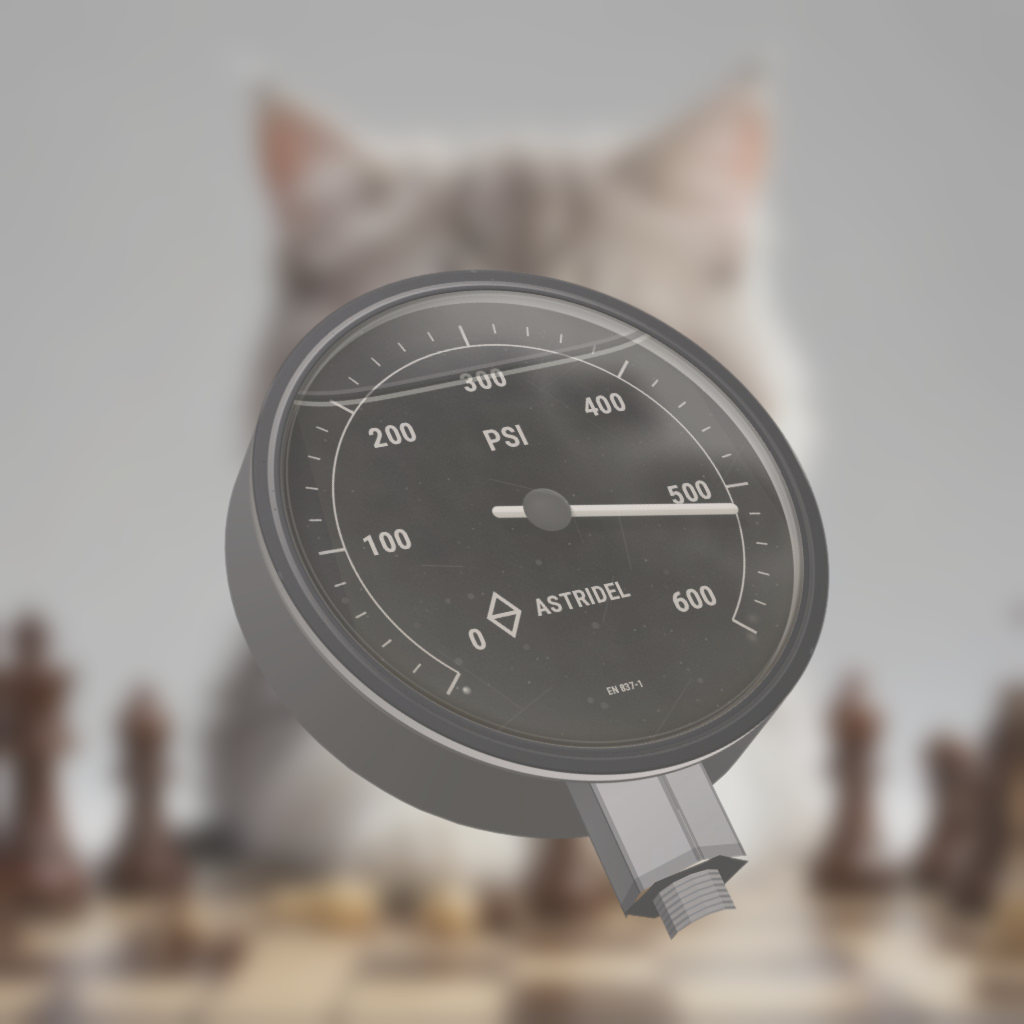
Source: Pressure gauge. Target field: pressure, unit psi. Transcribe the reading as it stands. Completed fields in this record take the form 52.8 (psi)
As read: 520 (psi)
